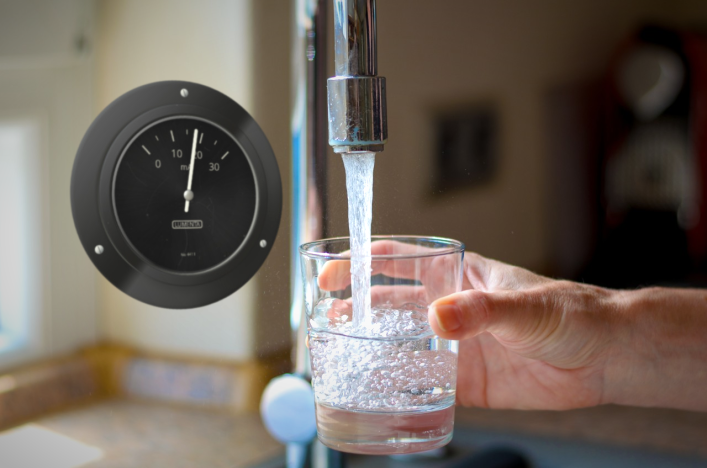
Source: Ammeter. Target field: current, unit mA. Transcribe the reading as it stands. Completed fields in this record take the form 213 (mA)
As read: 17.5 (mA)
